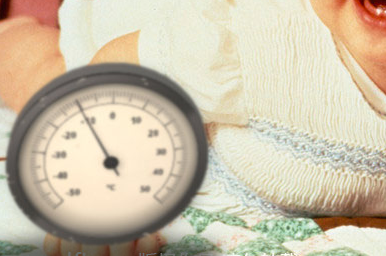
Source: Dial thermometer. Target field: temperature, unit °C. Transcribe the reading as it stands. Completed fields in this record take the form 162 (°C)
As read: -10 (°C)
